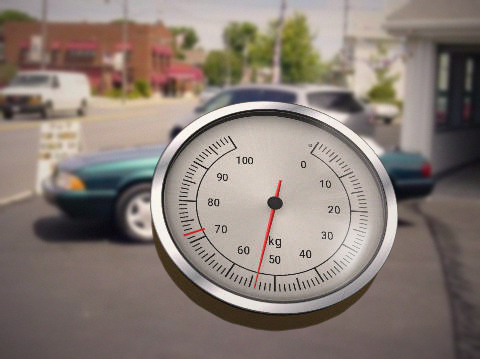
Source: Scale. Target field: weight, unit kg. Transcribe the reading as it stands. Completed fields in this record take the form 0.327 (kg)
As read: 54 (kg)
